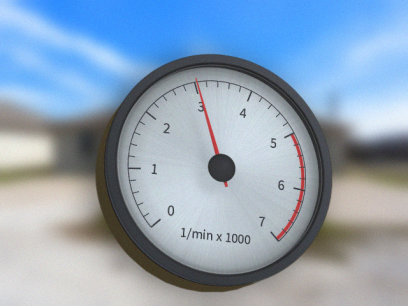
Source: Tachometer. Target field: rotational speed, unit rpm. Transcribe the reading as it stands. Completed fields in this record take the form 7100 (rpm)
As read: 3000 (rpm)
